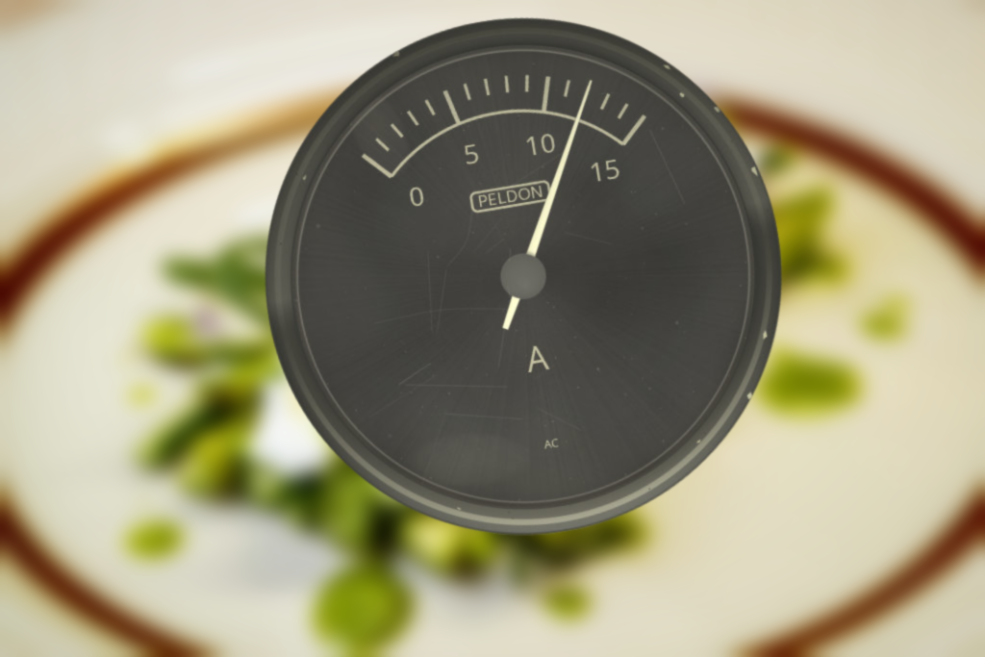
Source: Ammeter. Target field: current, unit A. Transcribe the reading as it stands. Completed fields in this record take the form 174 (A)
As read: 12 (A)
